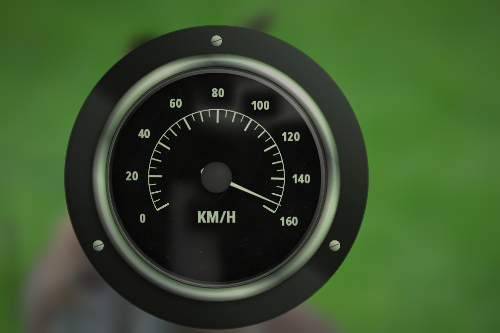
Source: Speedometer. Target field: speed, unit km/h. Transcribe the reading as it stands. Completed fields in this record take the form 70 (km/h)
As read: 155 (km/h)
